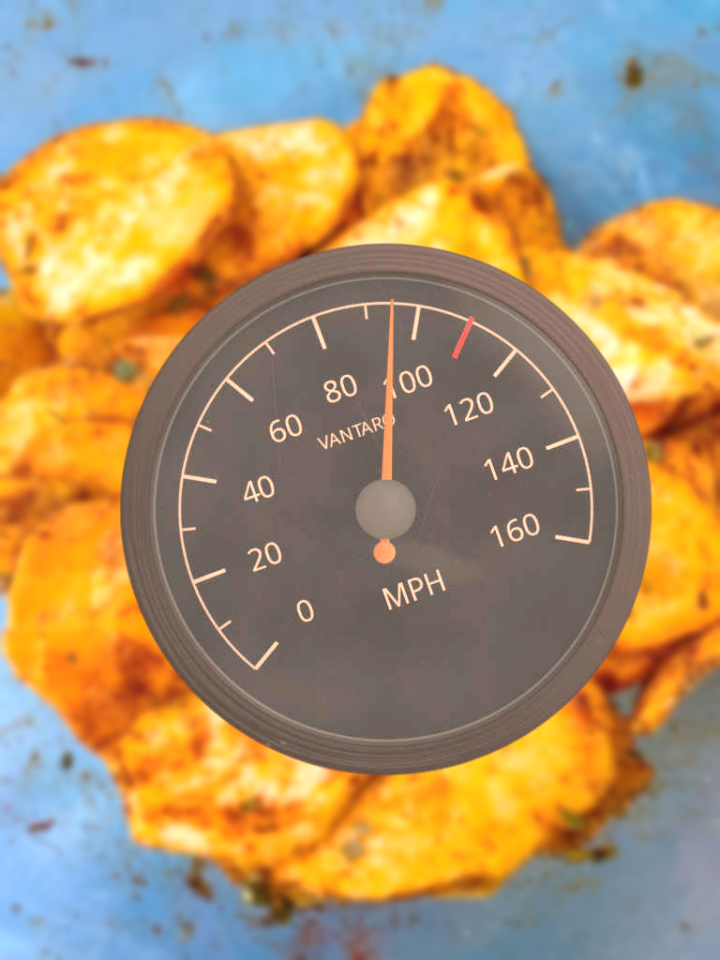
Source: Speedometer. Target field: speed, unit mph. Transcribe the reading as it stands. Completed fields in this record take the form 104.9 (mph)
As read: 95 (mph)
